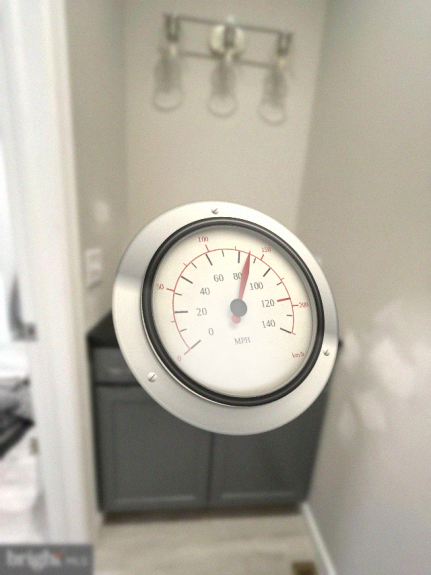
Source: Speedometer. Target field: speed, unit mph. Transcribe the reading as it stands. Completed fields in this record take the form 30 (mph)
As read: 85 (mph)
